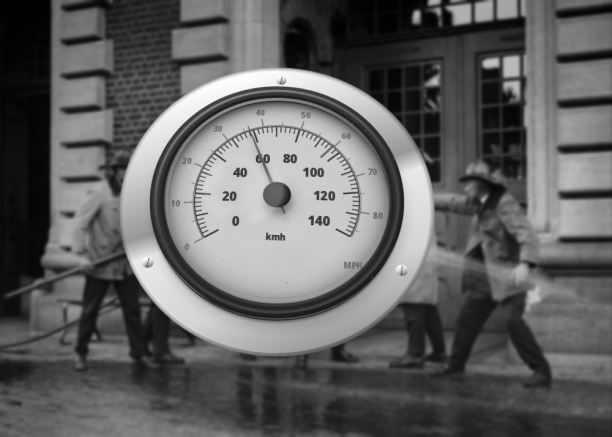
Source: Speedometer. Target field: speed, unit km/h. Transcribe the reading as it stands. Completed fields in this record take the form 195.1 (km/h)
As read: 58 (km/h)
